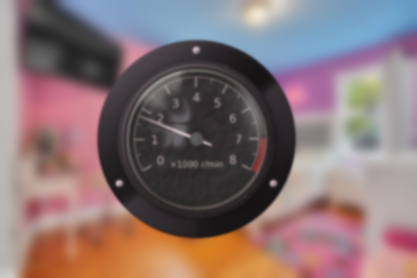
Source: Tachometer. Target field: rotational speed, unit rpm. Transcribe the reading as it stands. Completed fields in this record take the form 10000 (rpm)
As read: 1750 (rpm)
